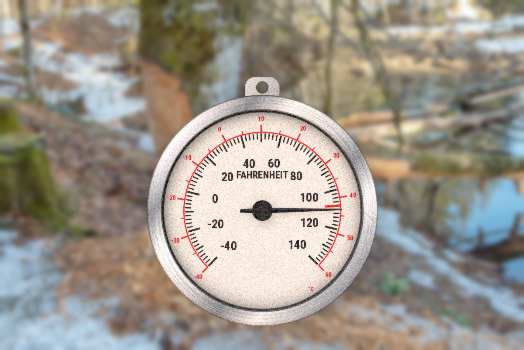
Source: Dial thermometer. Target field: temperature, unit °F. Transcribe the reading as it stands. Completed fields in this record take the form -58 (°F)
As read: 110 (°F)
